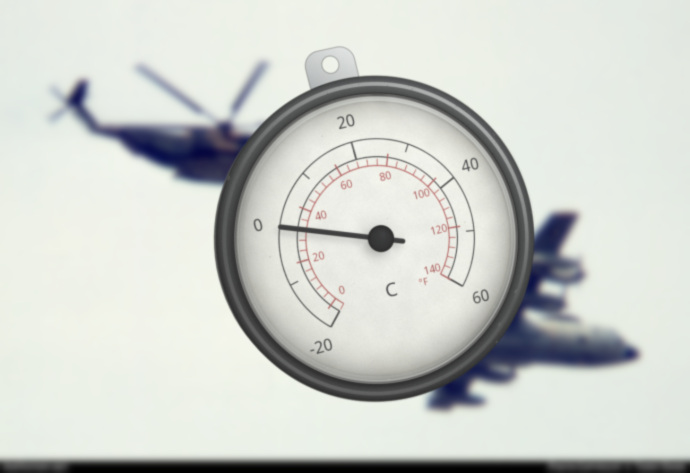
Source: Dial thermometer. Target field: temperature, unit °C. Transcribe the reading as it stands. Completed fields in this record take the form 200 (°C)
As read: 0 (°C)
